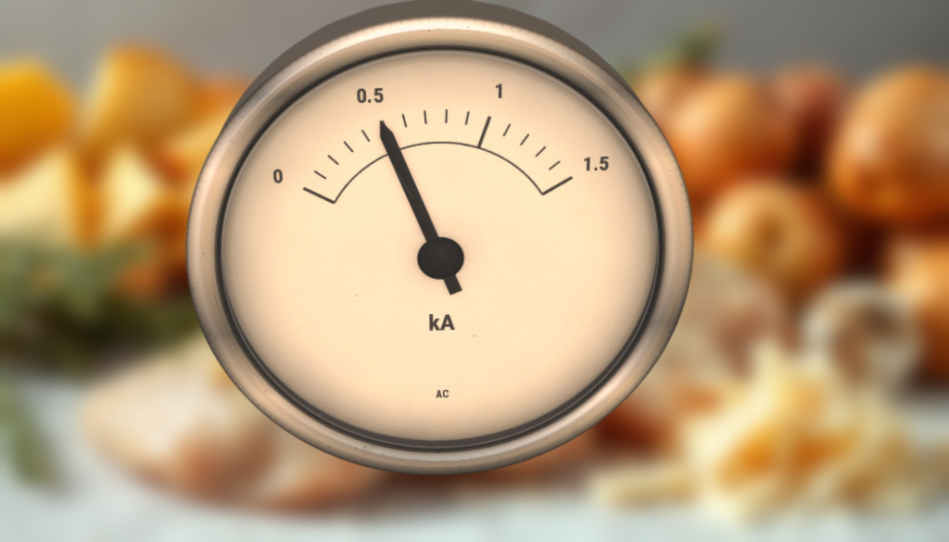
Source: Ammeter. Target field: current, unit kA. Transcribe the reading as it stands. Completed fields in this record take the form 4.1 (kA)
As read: 0.5 (kA)
